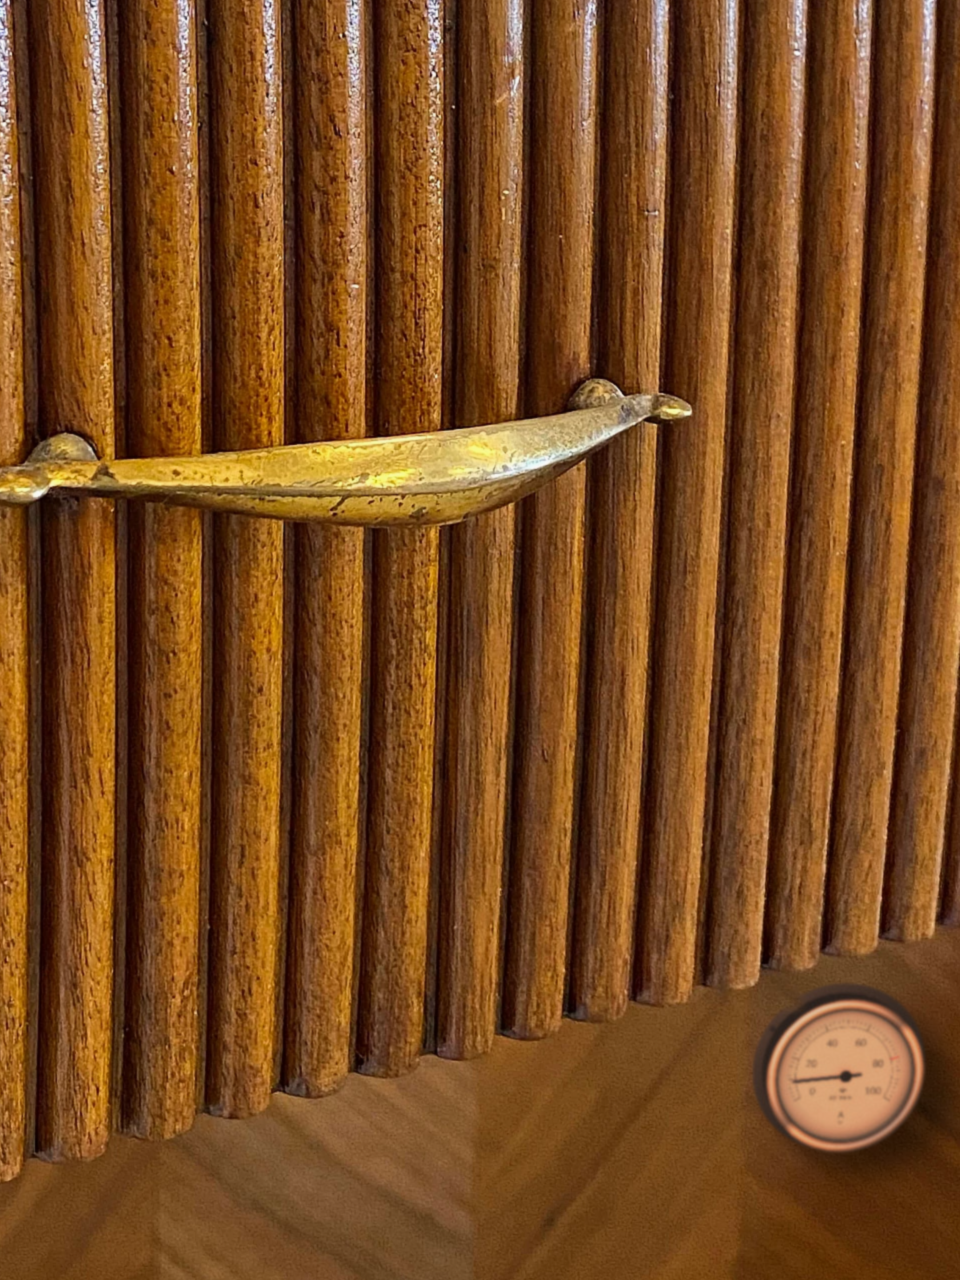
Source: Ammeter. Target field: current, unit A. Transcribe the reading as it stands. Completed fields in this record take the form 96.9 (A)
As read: 10 (A)
